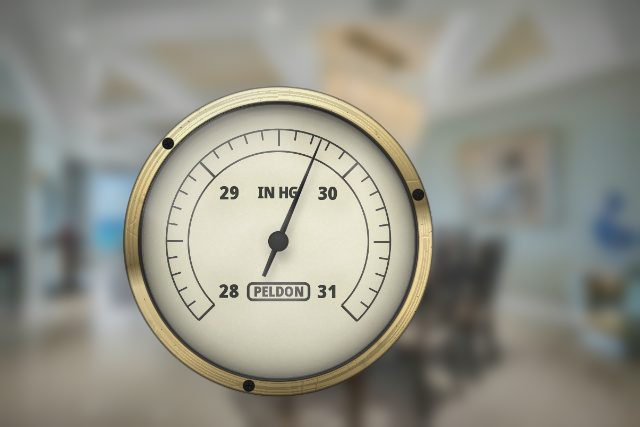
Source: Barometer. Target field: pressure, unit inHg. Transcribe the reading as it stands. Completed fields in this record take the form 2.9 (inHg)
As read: 29.75 (inHg)
